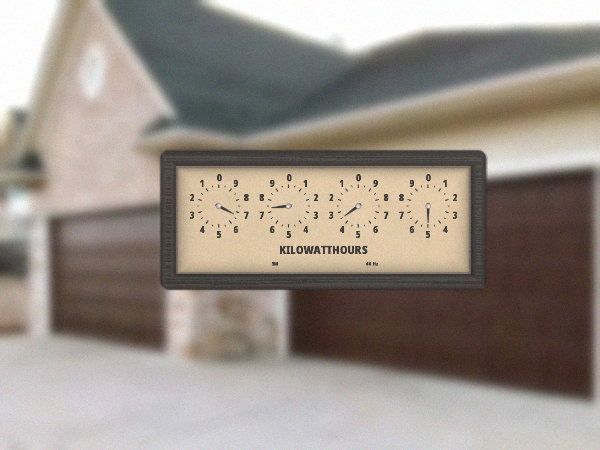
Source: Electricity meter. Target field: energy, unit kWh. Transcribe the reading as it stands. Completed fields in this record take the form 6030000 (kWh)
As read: 6735 (kWh)
